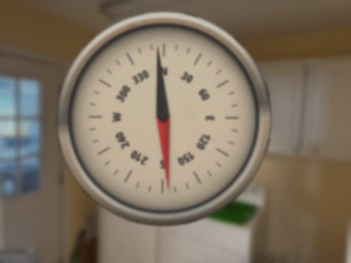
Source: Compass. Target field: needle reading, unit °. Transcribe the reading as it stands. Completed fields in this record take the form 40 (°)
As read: 175 (°)
